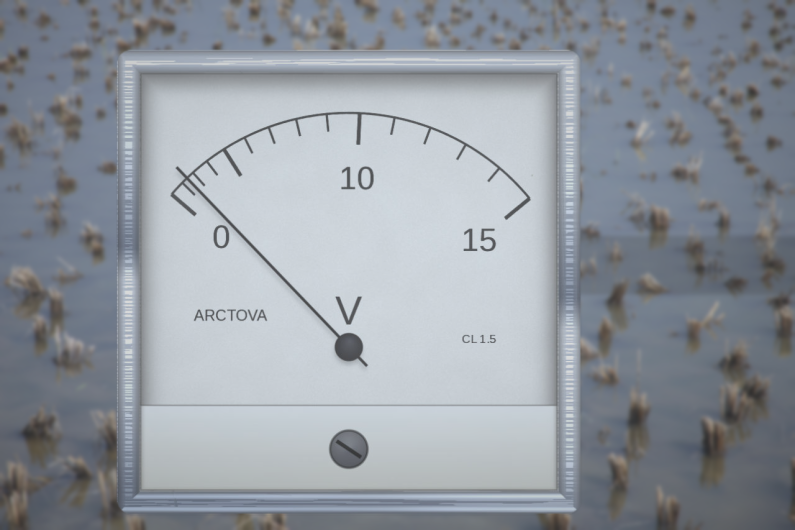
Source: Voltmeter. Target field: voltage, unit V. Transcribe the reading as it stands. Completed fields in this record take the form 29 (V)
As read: 2.5 (V)
